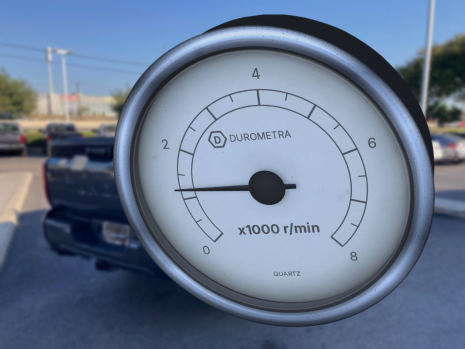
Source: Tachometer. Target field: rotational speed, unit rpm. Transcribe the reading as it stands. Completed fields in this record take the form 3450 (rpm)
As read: 1250 (rpm)
